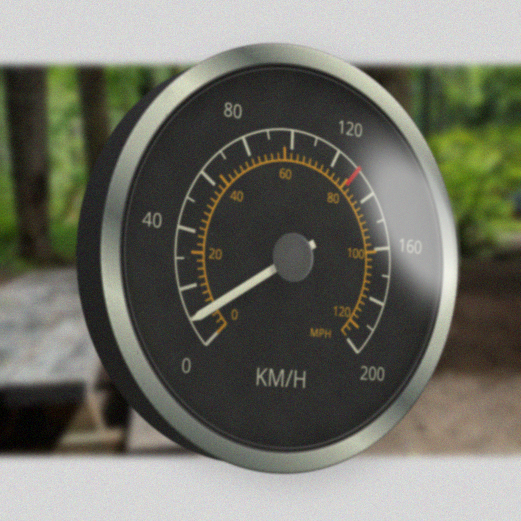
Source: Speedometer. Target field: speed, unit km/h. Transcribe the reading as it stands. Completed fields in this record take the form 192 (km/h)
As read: 10 (km/h)
